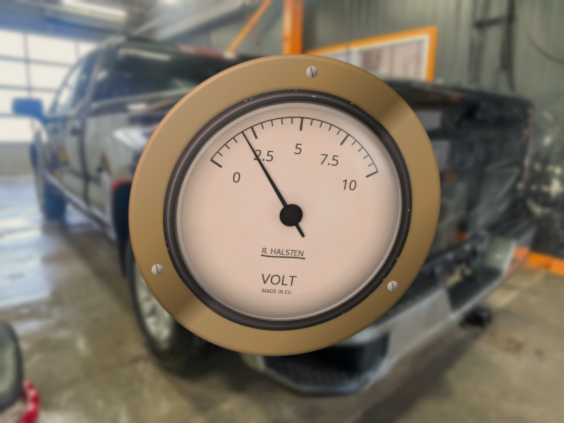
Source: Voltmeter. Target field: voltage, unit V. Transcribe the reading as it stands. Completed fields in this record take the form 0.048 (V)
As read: 2 (V)
